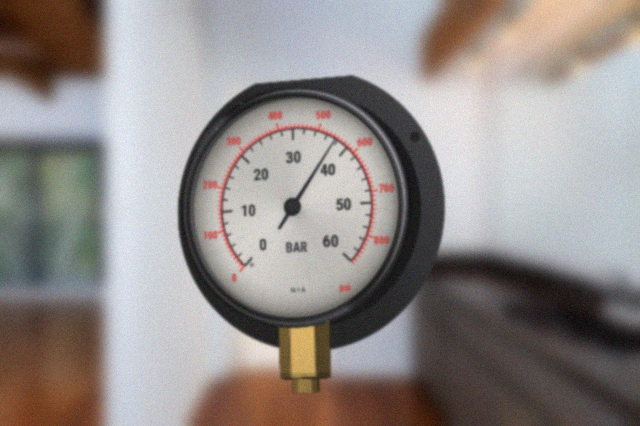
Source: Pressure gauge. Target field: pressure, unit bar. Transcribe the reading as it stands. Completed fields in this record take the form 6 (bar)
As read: 38 (bar)
